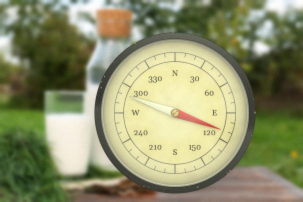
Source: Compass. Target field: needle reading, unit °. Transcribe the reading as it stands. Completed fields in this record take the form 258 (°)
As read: 110 (°)
